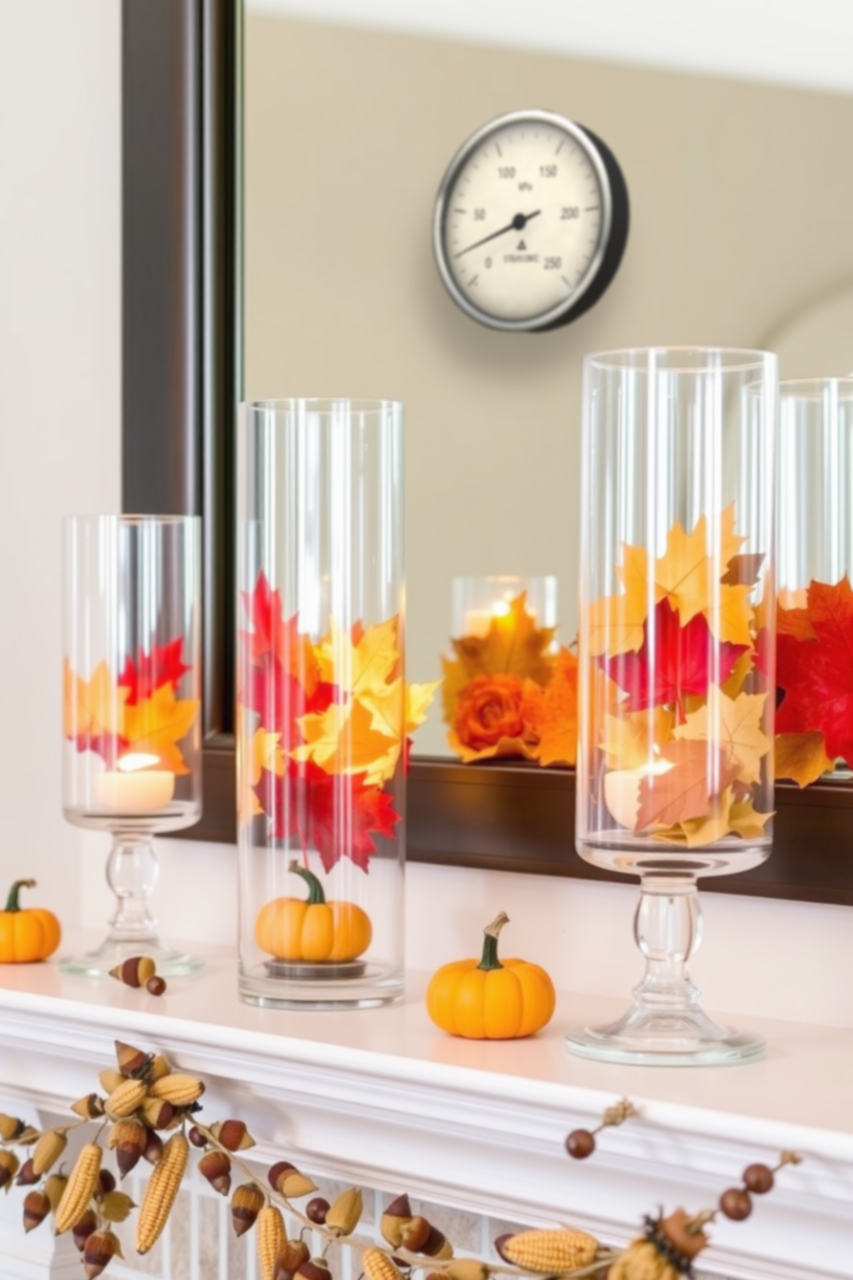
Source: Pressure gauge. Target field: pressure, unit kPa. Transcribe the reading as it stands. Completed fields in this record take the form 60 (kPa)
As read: 20 (kPa)
